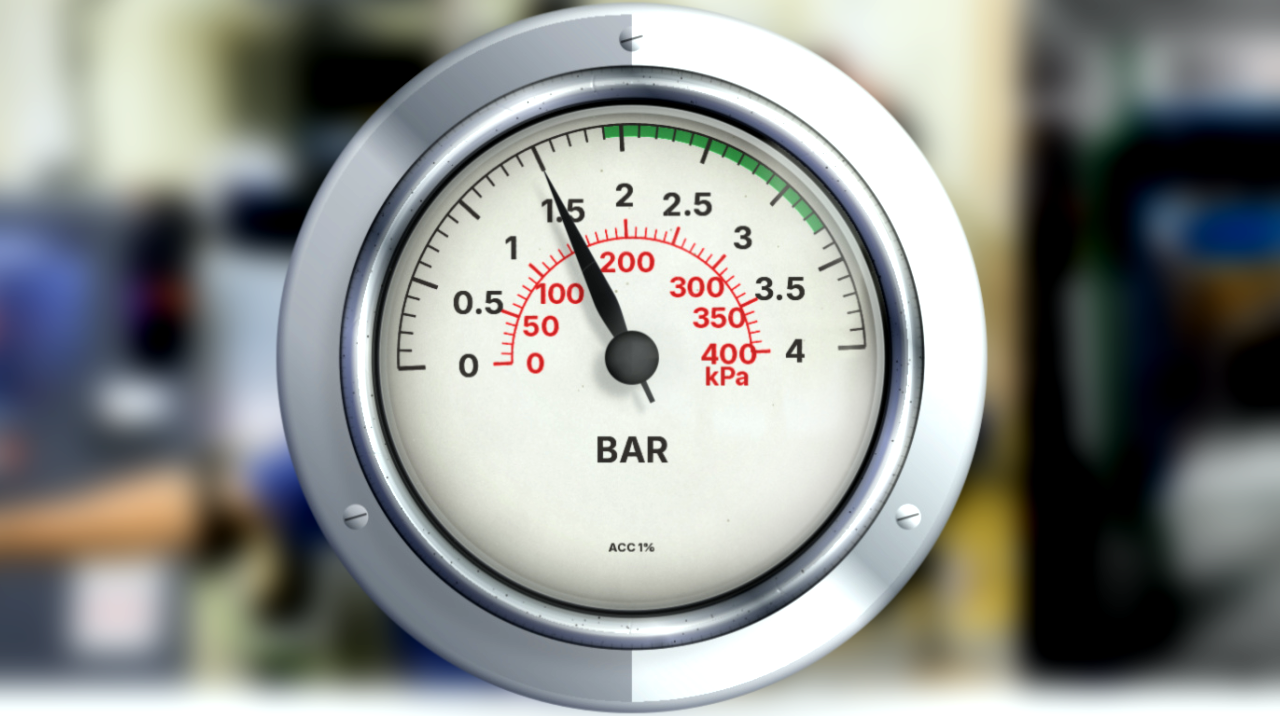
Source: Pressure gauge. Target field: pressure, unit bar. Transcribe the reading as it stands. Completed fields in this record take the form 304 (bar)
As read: 1.5 (bar)
